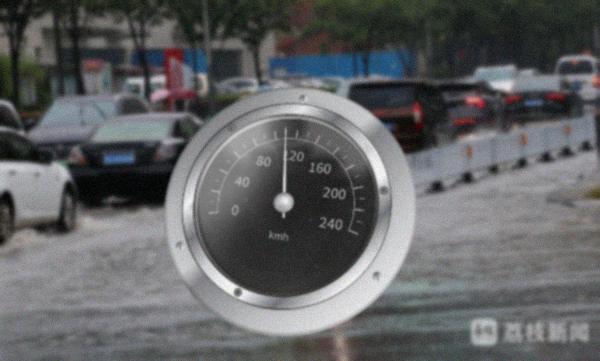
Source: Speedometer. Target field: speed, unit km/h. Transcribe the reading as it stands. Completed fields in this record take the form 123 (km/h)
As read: 110 (km/h)
